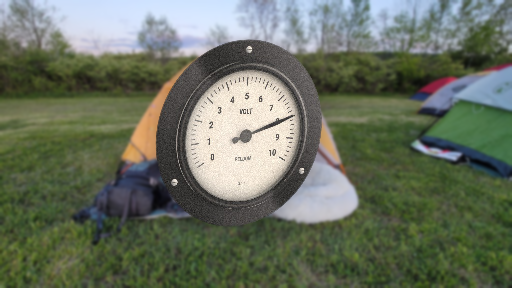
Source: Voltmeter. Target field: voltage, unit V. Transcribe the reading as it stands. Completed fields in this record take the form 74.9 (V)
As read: 8 (V)
